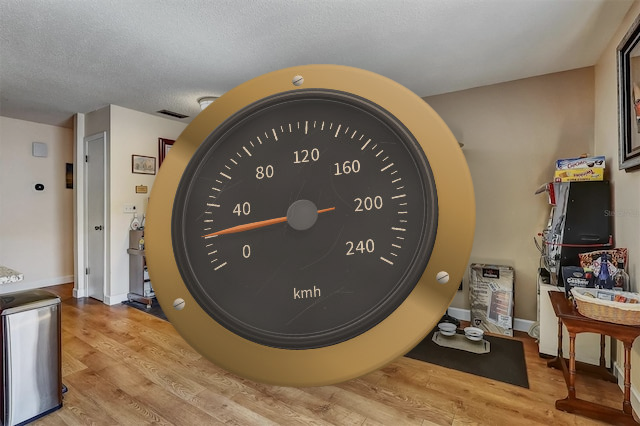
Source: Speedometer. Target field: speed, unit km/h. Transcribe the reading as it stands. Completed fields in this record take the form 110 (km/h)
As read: 20 (km/h)
